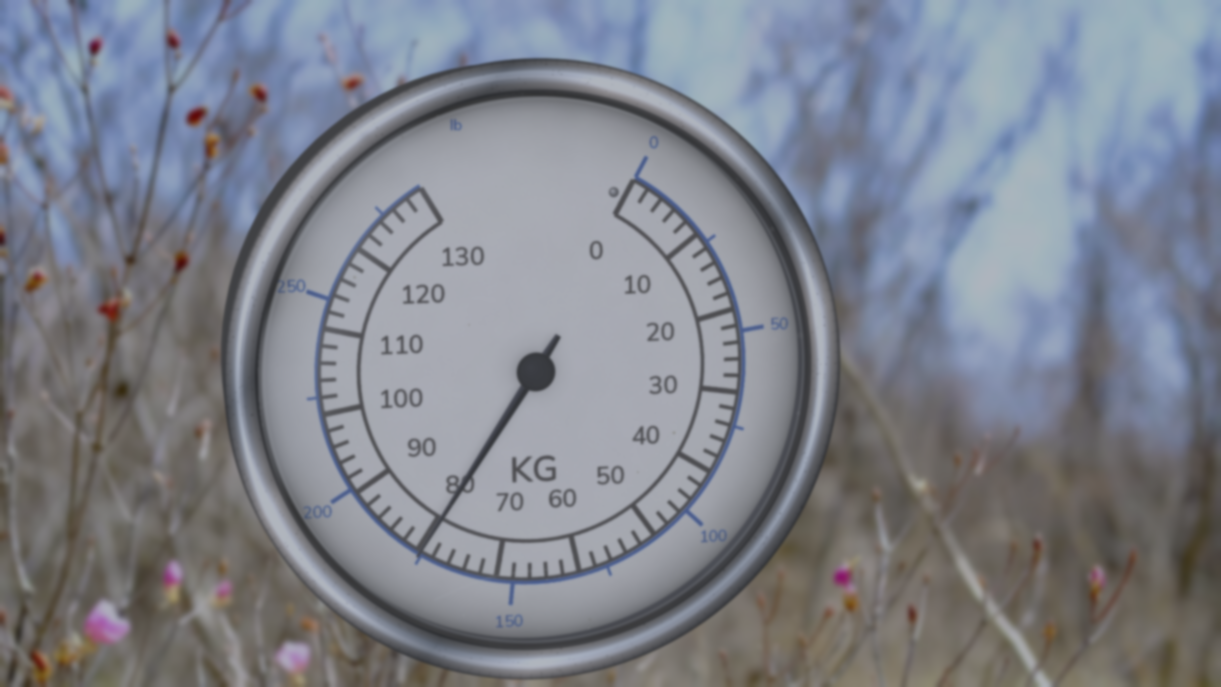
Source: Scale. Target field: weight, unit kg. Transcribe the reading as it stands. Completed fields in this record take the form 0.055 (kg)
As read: 80 (kg)
